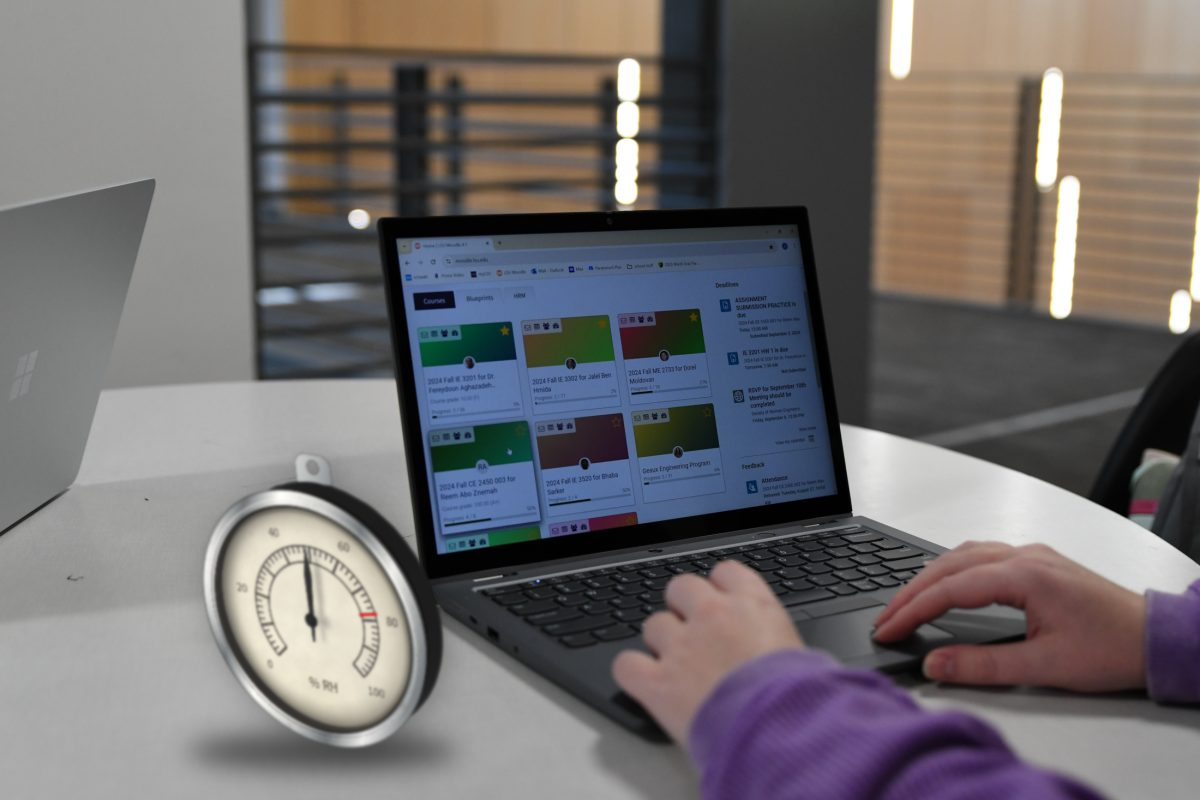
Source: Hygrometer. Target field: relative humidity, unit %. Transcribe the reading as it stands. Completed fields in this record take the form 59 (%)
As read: 50 (%)
